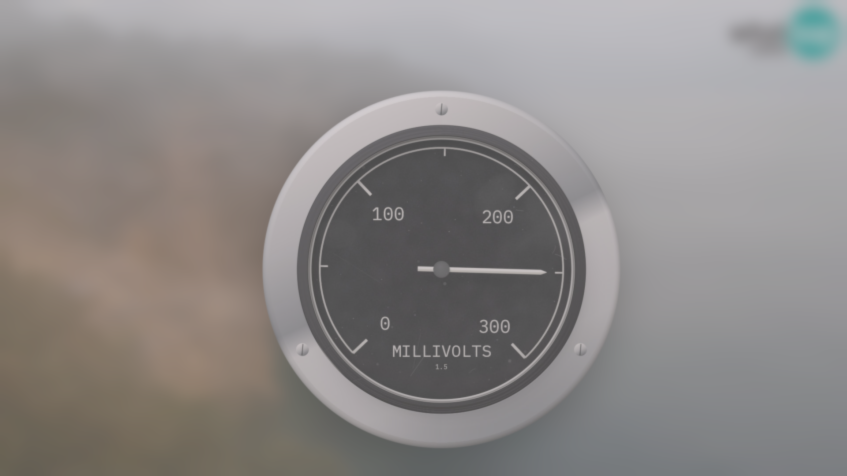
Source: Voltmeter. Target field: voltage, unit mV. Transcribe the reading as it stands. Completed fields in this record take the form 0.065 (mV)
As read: 250 (mV)
